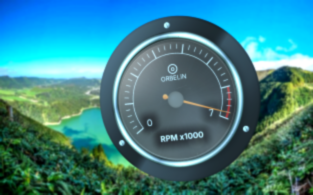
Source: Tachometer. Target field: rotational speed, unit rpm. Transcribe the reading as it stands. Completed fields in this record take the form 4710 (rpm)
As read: 6800 (rpm)
